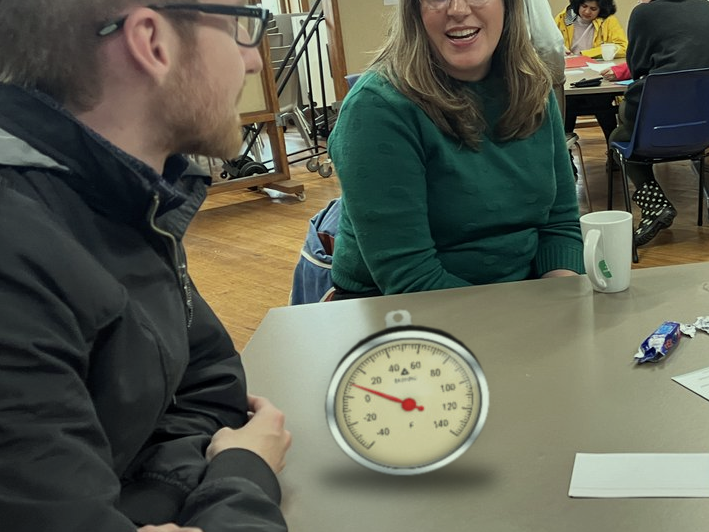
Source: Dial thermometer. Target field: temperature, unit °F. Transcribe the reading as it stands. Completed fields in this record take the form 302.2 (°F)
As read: 10 (°F)
